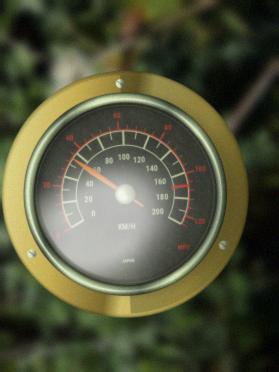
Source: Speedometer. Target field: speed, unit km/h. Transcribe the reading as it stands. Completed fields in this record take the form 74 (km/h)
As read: 55 (km/h)
